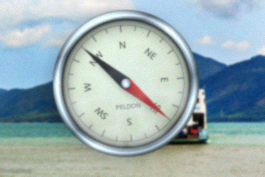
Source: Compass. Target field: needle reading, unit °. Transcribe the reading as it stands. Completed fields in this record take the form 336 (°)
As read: 135 (°)
